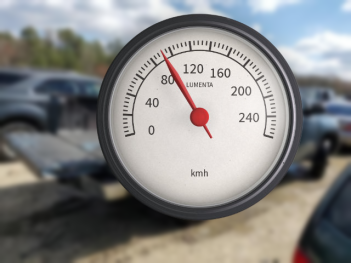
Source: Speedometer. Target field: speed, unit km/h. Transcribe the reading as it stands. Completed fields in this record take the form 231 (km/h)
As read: 92 (km/h)
